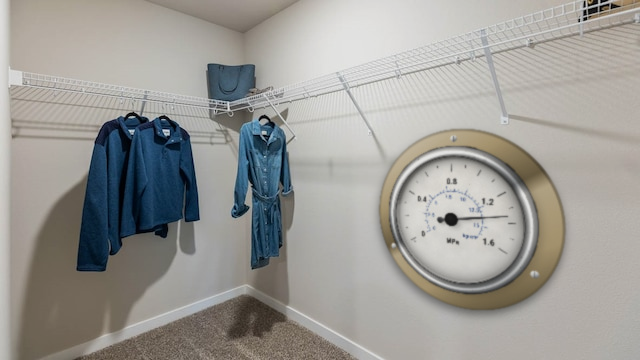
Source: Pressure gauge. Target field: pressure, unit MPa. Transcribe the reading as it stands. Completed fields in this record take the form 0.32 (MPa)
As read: 1.35 (MPa)
